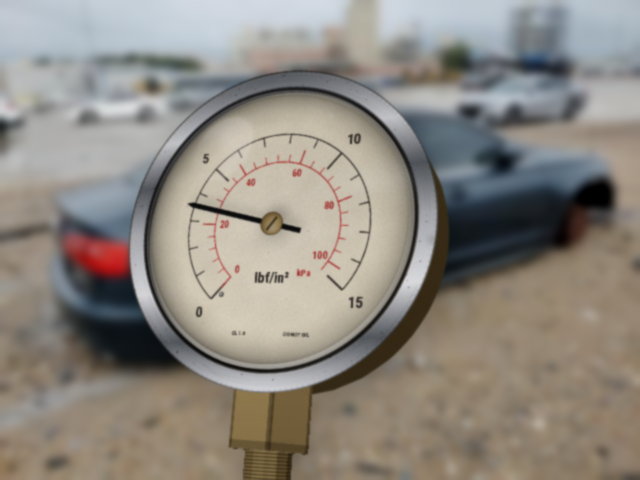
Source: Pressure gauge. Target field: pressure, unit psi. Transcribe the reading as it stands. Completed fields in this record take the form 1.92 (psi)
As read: 3.5 (psi)
